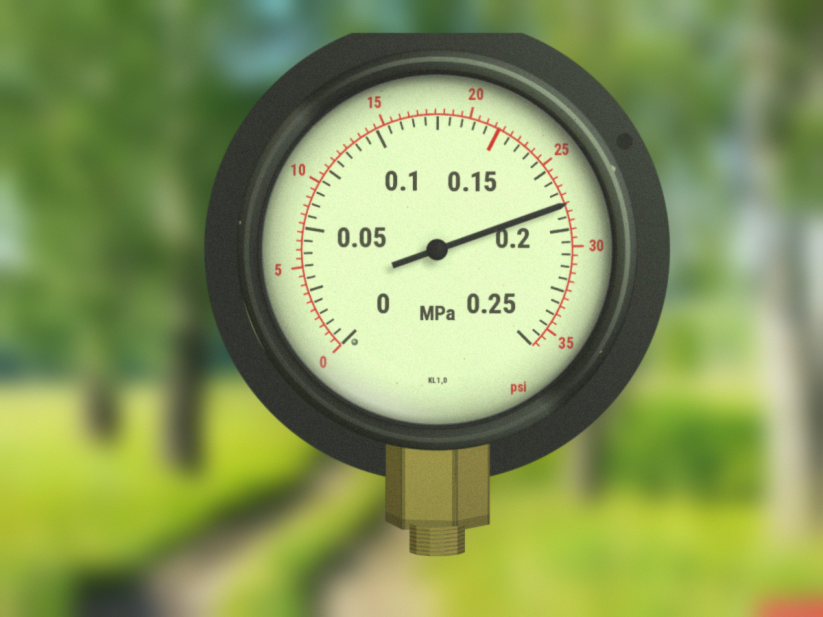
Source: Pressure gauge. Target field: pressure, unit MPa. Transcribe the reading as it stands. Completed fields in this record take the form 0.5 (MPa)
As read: 0.19 (MPa)
